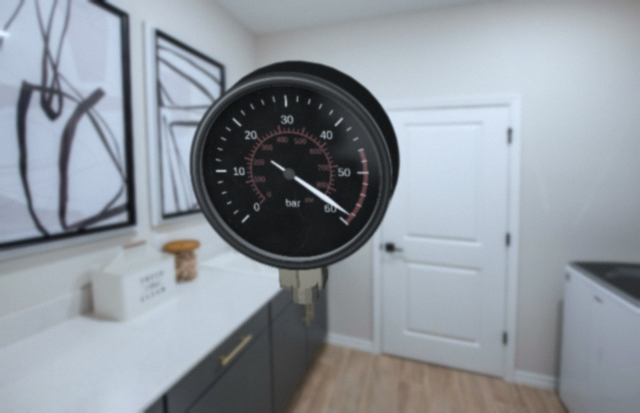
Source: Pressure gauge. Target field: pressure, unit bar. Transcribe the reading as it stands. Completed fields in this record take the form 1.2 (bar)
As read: 58 (bar)
